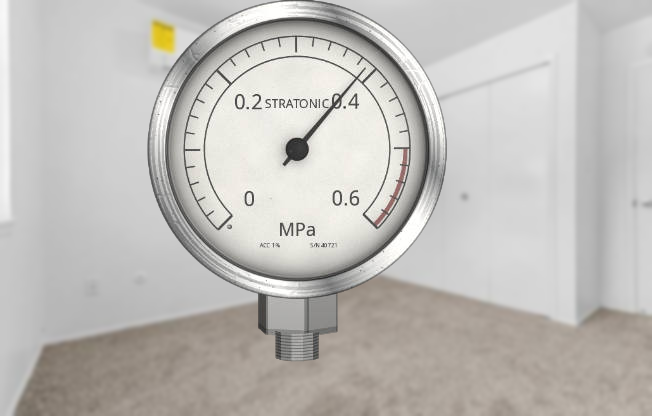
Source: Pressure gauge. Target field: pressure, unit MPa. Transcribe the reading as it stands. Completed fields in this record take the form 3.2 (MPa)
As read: 0.39 (MPa)
